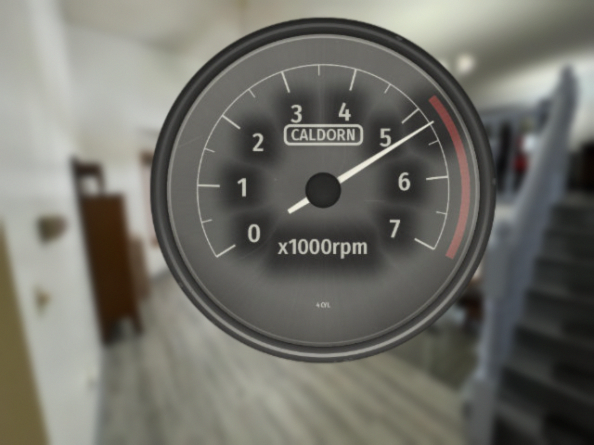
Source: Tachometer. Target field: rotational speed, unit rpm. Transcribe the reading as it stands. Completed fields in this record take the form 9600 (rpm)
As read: 5250 (rpm)
